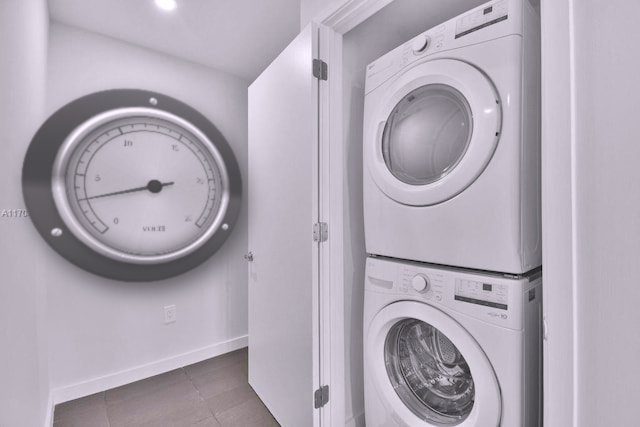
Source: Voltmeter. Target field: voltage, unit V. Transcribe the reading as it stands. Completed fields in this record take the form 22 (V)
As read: 3 (V)
